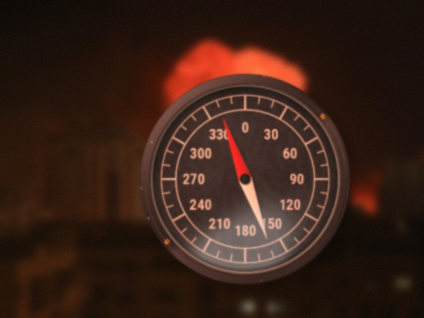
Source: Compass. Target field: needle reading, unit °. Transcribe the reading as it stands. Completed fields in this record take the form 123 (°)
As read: 340 (°)
